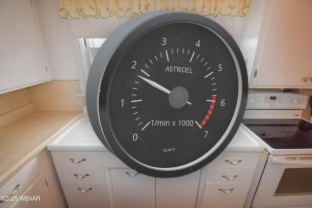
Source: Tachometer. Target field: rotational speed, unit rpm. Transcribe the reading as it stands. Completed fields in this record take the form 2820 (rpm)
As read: 1800 (rpm)
